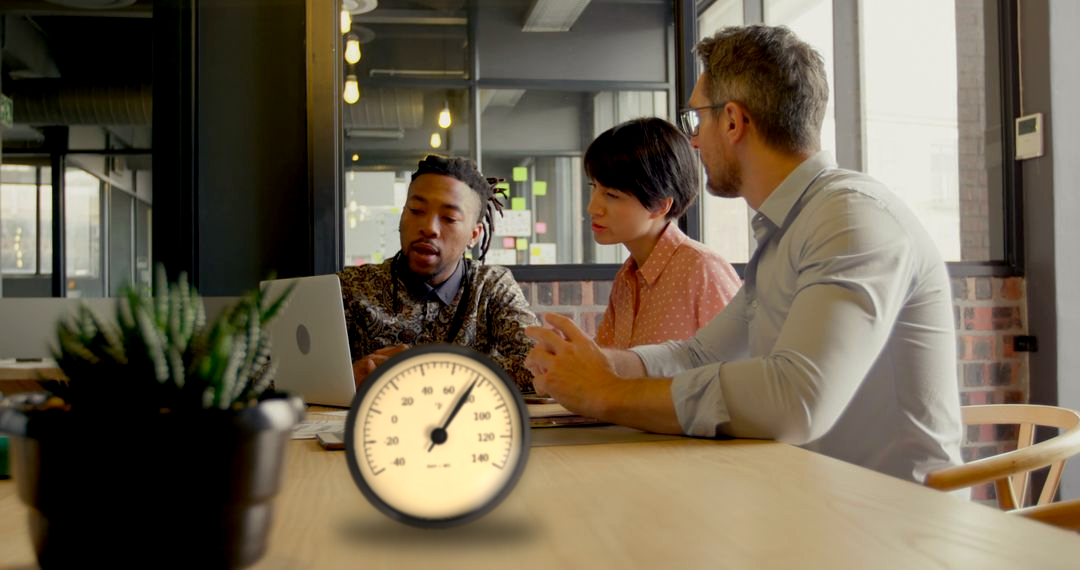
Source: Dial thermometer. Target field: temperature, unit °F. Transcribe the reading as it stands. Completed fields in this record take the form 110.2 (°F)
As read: 76 (°F)
